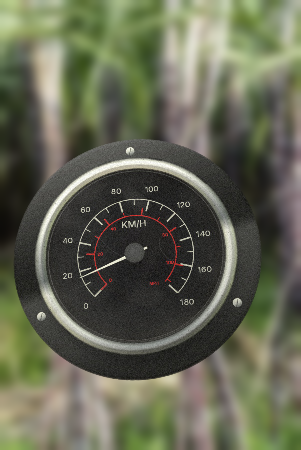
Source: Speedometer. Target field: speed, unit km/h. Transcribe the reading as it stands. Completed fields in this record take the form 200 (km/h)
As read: 15 (km/h)
